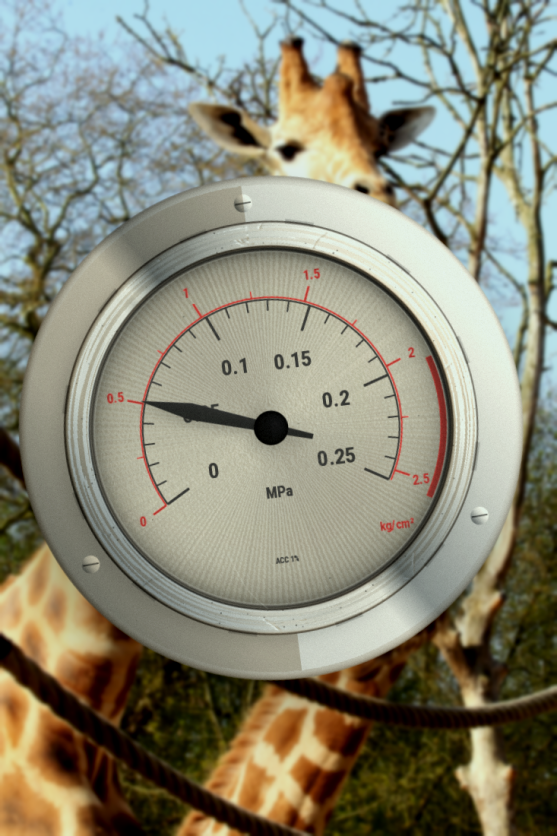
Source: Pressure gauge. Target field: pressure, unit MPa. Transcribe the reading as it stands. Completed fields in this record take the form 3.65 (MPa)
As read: 0.05 (MPa)
